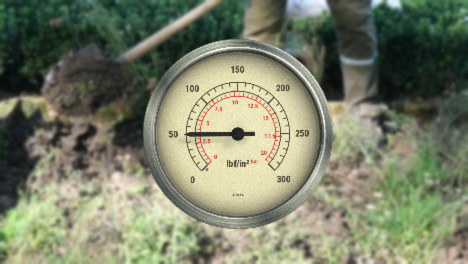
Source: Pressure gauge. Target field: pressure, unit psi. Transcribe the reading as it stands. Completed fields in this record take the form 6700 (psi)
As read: 50 (psi)
